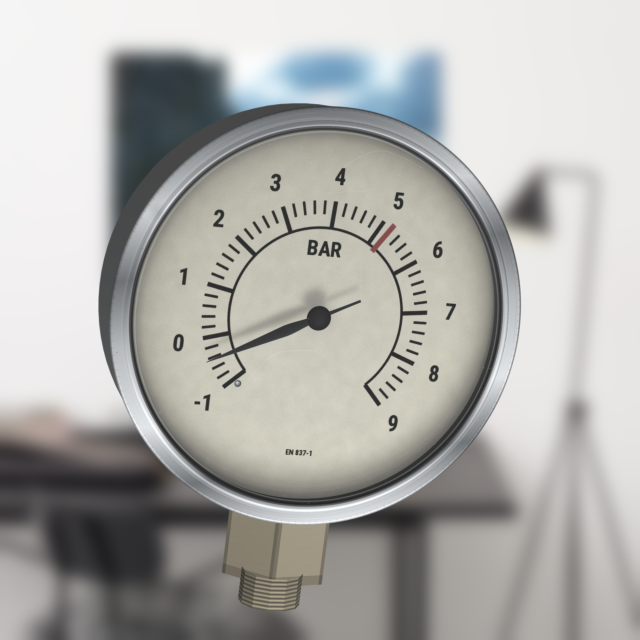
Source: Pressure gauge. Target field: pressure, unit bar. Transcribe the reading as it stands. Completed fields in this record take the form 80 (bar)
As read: -0.4 (bar)
